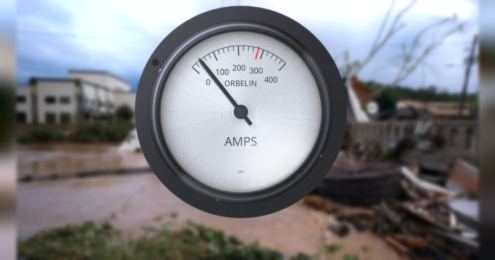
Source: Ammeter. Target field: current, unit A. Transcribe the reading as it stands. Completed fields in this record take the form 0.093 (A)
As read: 40 (A)
